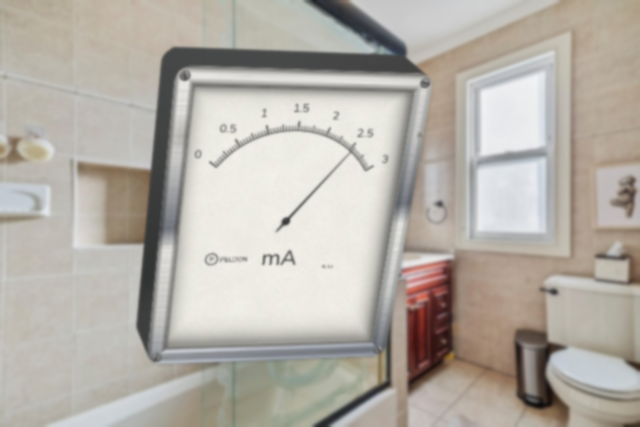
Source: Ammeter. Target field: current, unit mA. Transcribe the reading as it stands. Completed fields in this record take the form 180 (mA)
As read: 2.5 (mA)
